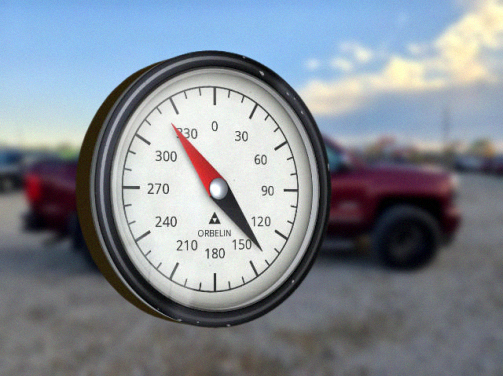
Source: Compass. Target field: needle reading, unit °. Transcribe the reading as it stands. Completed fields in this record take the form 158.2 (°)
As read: 320 (°)
